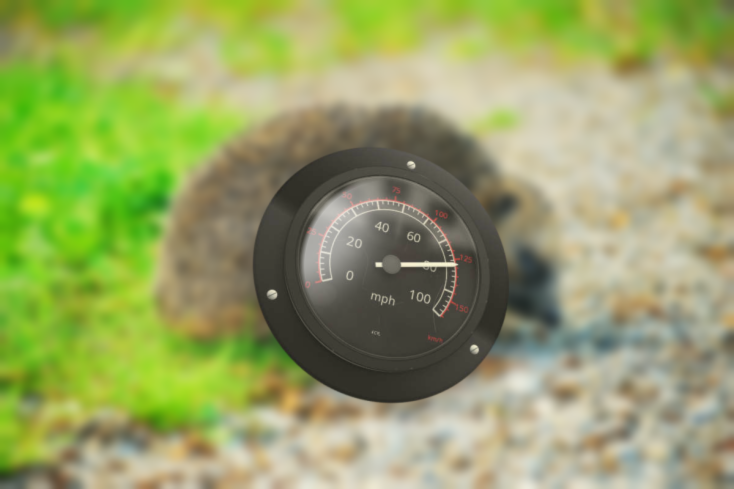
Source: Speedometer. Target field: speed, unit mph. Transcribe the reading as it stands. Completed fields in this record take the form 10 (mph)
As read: 80 (mph)
